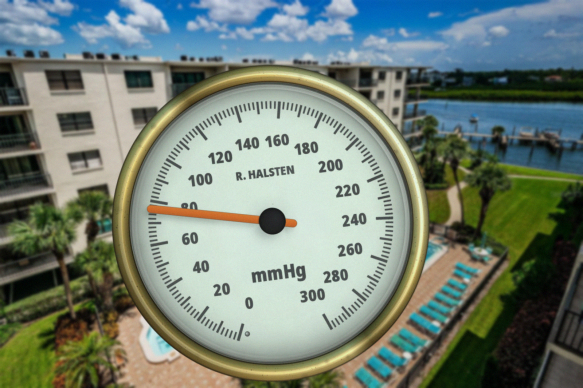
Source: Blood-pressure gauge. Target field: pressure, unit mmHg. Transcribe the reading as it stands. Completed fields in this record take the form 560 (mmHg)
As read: 76 (mmHg)
